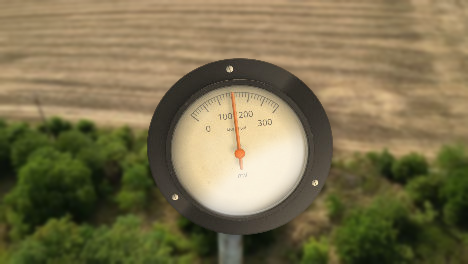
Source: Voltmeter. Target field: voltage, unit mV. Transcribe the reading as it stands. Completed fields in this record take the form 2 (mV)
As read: 150 (mV)
